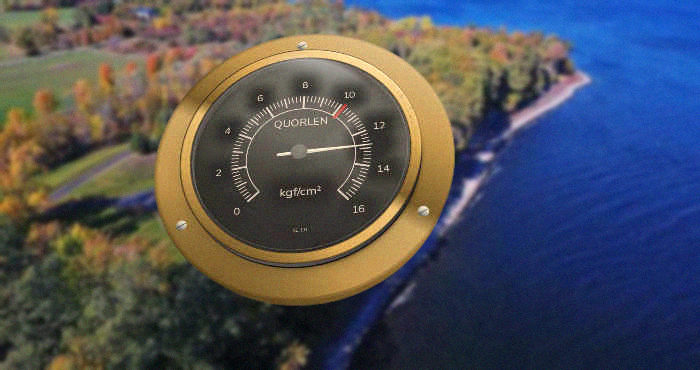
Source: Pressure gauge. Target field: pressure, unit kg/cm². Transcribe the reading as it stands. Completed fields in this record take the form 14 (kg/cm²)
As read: 13 (kg/cm²)
